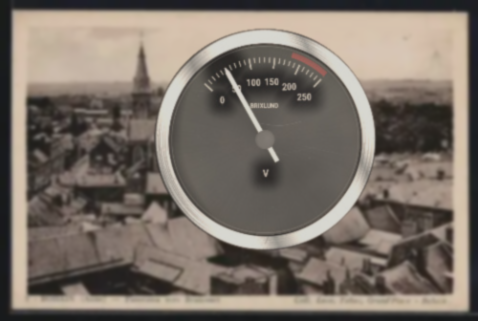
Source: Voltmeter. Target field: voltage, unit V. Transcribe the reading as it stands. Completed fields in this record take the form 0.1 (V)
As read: 50 (V)
